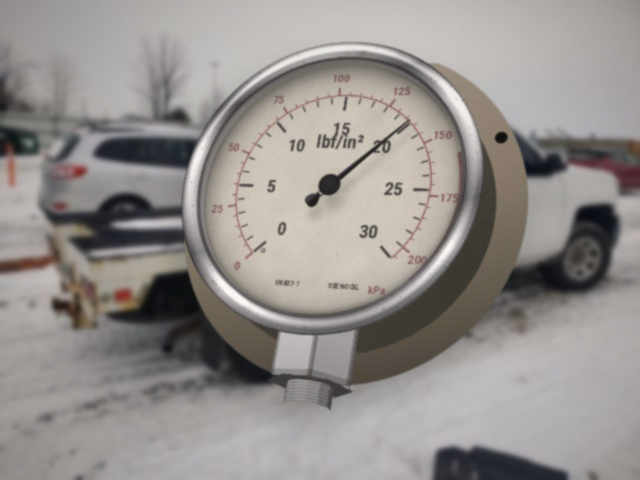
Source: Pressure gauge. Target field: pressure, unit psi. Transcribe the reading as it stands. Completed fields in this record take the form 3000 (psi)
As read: 20 (psi)
